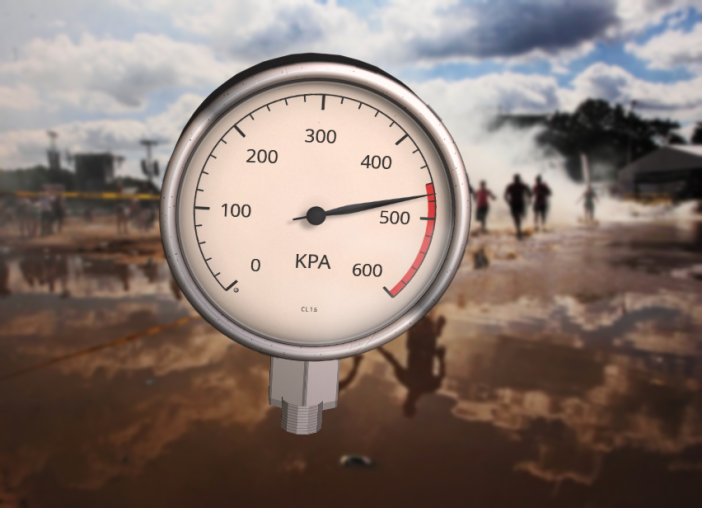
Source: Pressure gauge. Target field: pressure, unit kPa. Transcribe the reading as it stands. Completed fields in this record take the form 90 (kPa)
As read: 470 (kPa)
